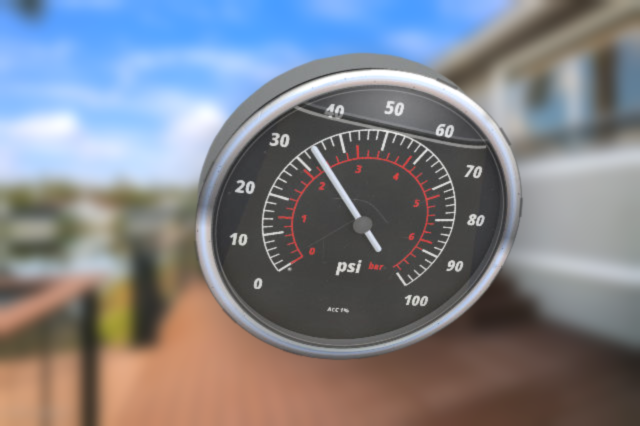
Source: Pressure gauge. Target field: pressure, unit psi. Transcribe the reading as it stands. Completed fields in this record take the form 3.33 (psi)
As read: 34 (psi)
